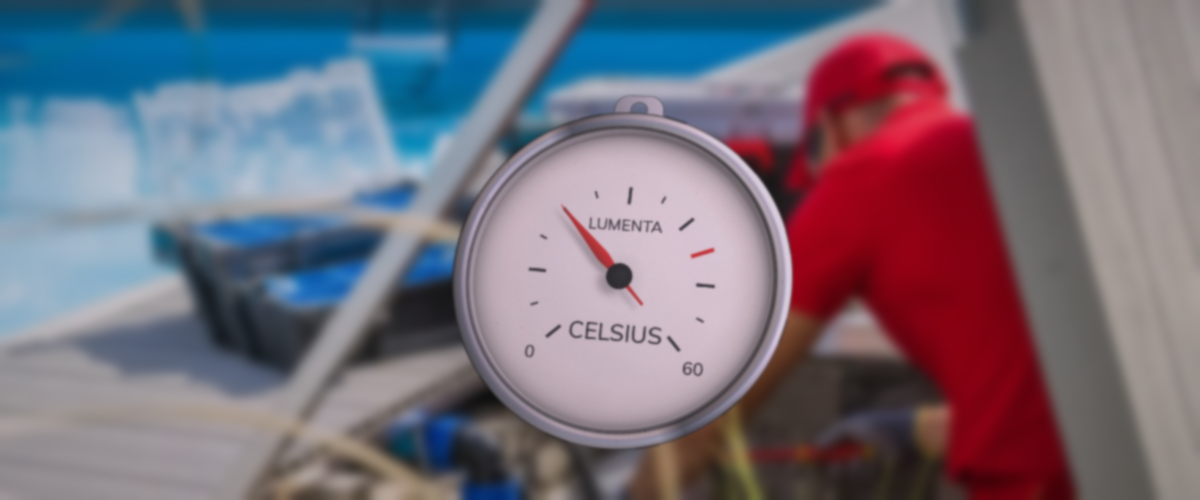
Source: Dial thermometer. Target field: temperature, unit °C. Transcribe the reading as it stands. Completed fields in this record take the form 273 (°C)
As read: 20 (°C)
